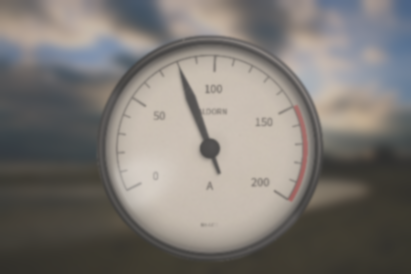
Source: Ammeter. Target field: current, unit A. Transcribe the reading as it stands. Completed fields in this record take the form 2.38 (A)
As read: 80 (A)
